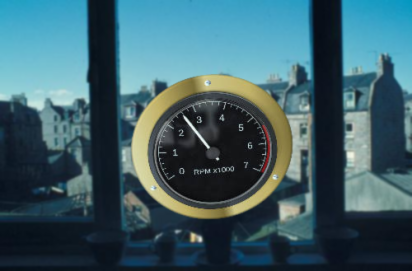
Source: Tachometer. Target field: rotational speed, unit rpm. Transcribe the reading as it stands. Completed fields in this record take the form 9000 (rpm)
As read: 2600 (rpm)
